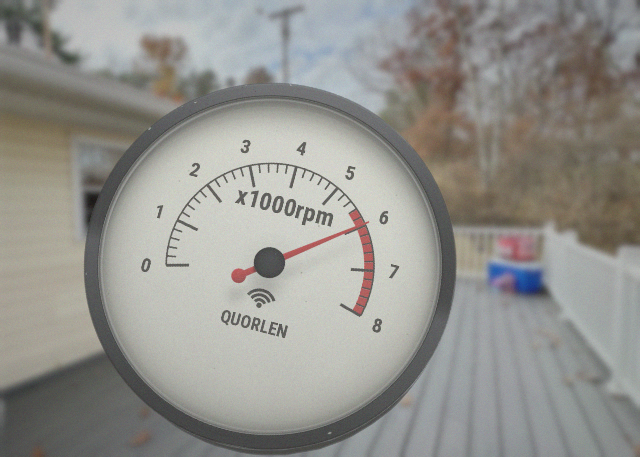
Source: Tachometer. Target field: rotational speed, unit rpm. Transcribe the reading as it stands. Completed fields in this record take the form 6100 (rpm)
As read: 6000 (rpm)
